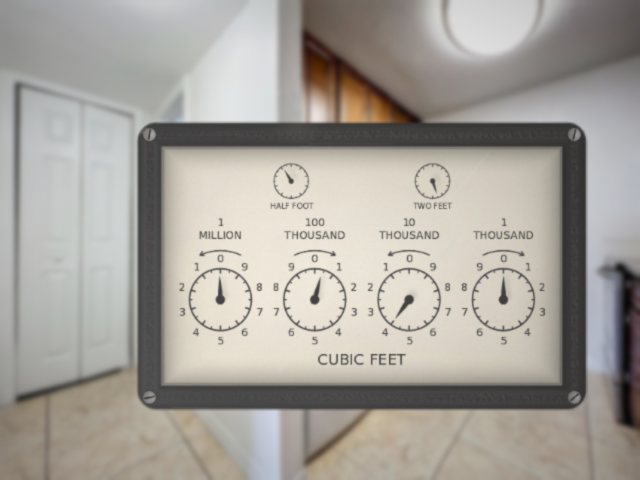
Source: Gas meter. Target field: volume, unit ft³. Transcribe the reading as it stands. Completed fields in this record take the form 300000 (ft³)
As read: 4000 (ft³)
